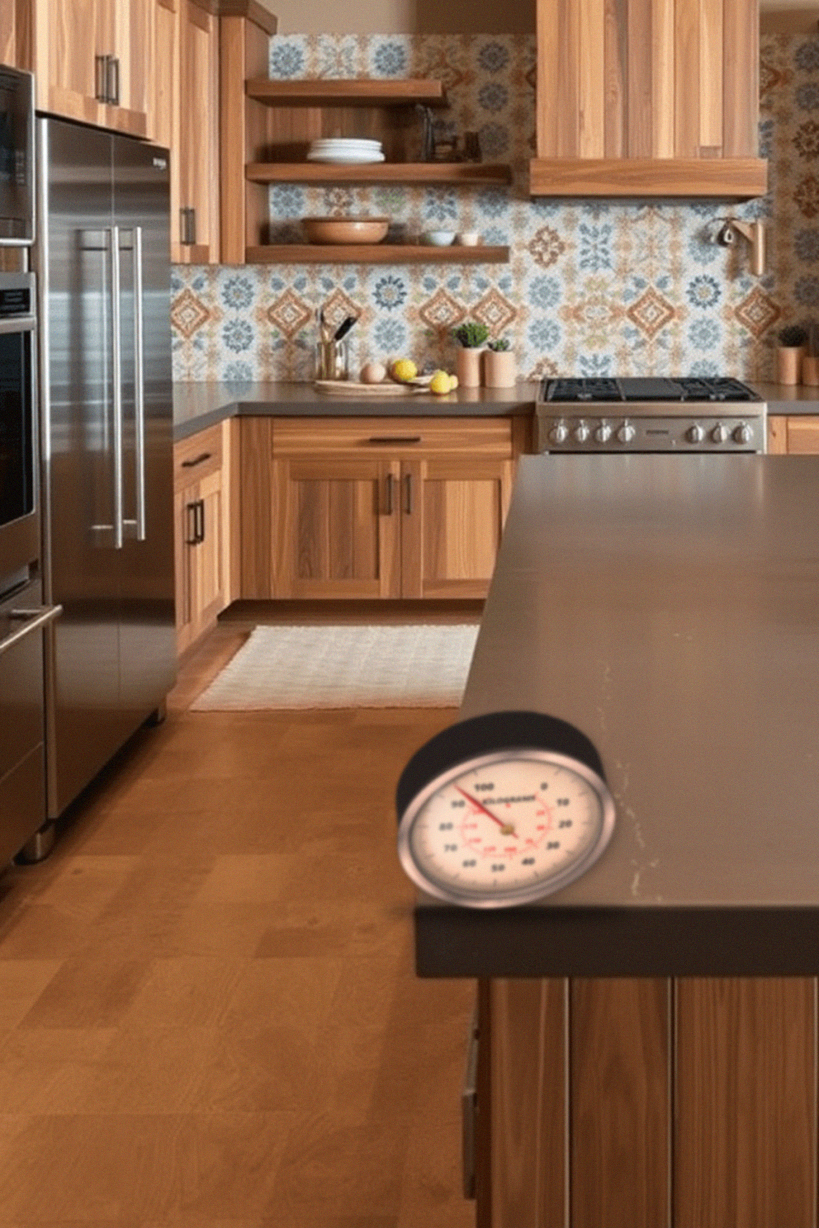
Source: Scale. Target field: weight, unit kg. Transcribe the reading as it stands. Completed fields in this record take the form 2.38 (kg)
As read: 95 (kg)
